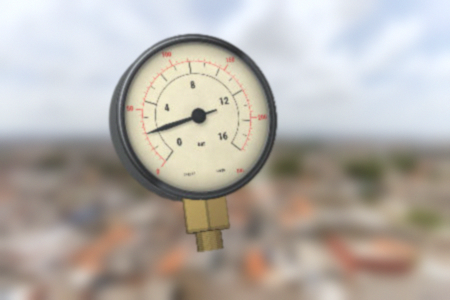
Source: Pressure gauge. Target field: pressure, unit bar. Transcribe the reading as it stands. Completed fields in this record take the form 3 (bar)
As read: 2 (bar)
